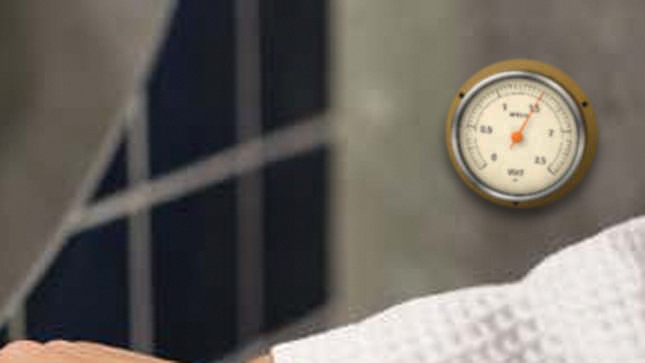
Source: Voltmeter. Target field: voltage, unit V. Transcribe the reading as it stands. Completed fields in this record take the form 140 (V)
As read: 1.5 (V)
